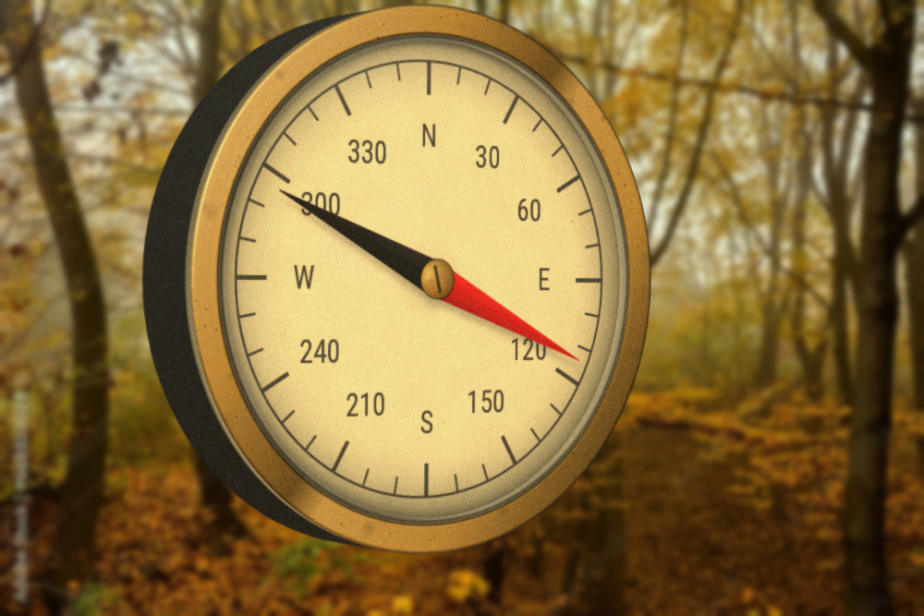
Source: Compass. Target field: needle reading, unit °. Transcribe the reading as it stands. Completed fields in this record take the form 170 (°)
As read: 115 (°)
